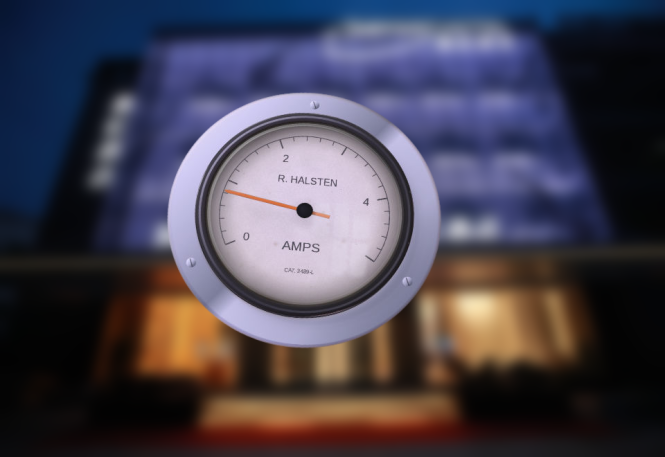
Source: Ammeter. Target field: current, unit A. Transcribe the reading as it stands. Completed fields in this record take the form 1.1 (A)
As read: 0.8 (A)
